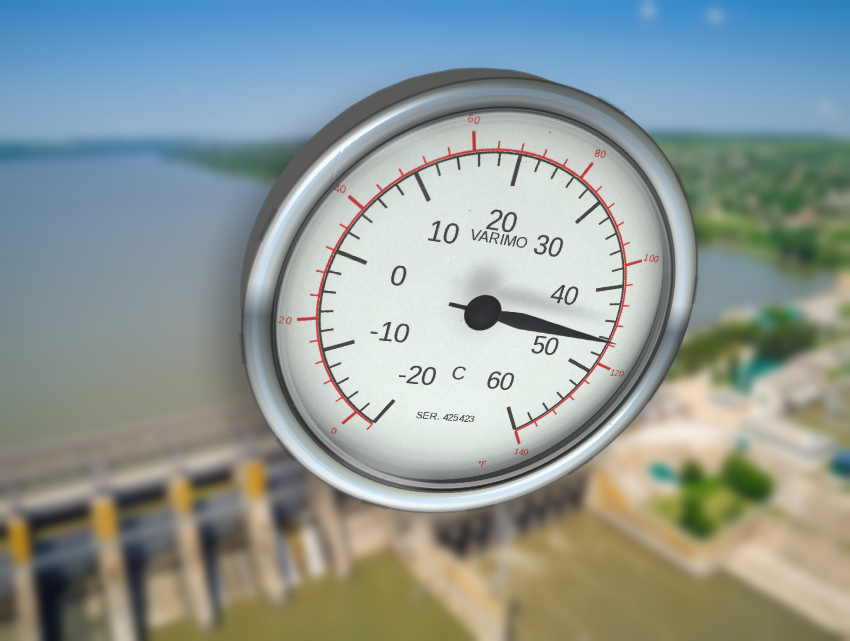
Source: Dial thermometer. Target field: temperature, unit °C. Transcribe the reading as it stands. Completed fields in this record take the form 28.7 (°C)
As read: 46 (°C)
